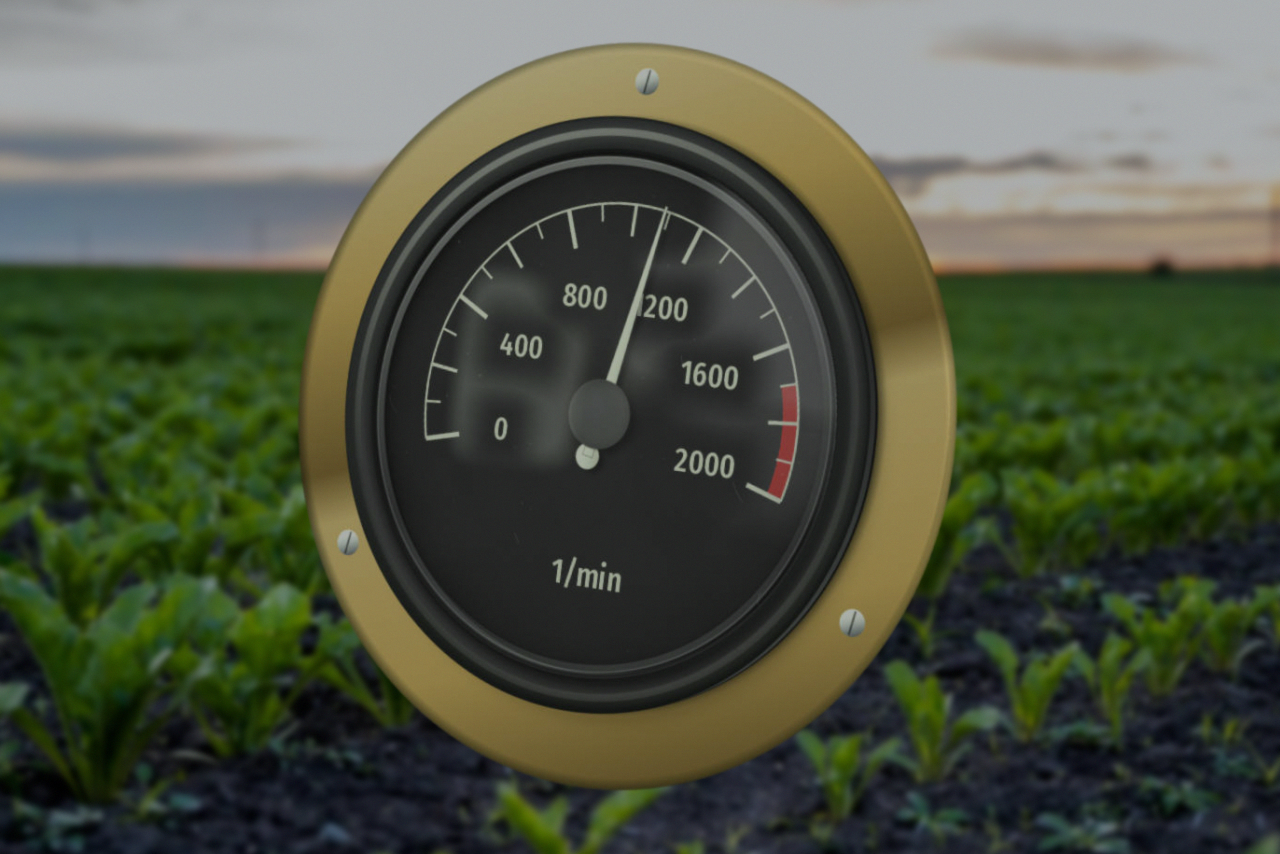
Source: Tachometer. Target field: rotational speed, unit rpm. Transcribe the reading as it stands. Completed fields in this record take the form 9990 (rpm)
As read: 1100 (rpm)
